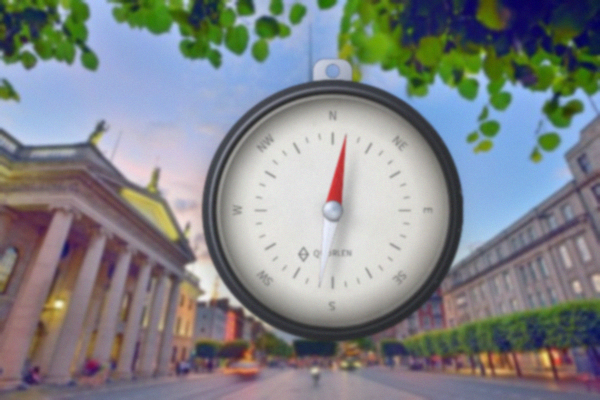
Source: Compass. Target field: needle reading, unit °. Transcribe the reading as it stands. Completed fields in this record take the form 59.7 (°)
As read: 10 (°)
